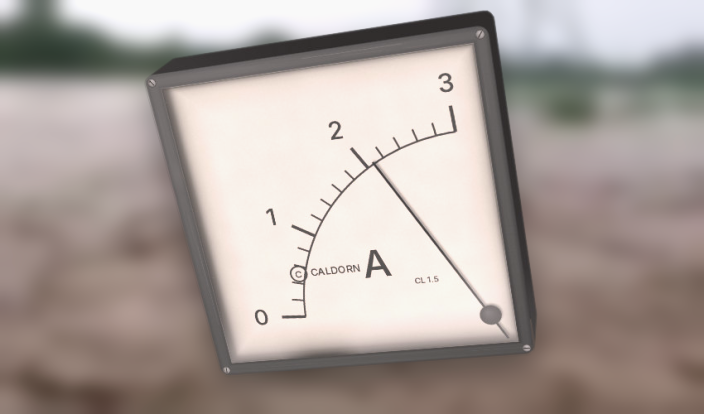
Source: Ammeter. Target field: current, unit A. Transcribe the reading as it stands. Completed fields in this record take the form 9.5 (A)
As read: 2.1 (A)
